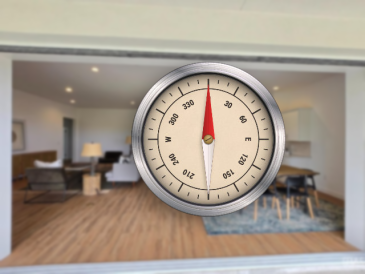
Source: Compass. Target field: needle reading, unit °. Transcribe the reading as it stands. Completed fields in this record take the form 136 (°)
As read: 0 (°)
